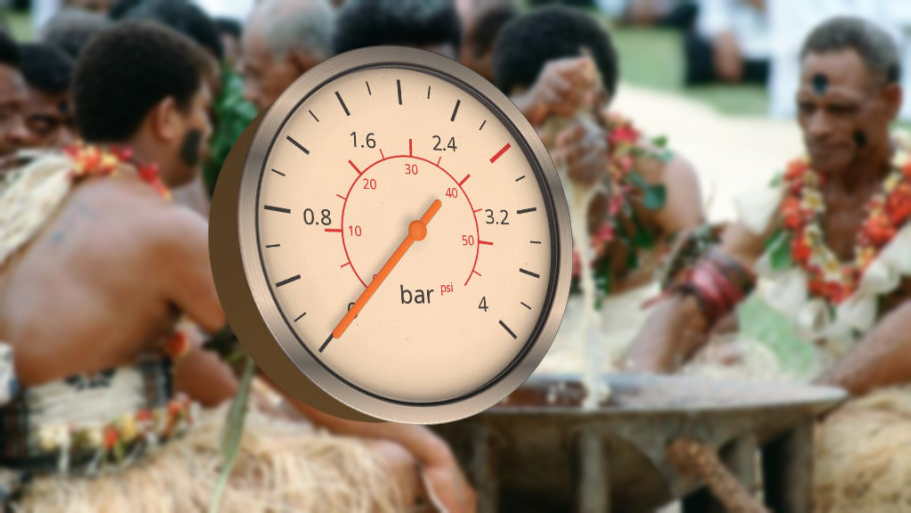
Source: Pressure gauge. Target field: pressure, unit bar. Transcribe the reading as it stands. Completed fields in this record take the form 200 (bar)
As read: 0 (bar)
